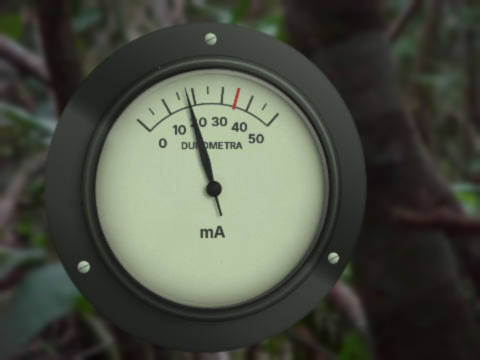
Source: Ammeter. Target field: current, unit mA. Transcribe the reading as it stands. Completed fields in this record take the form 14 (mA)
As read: 17.5 (mA)
